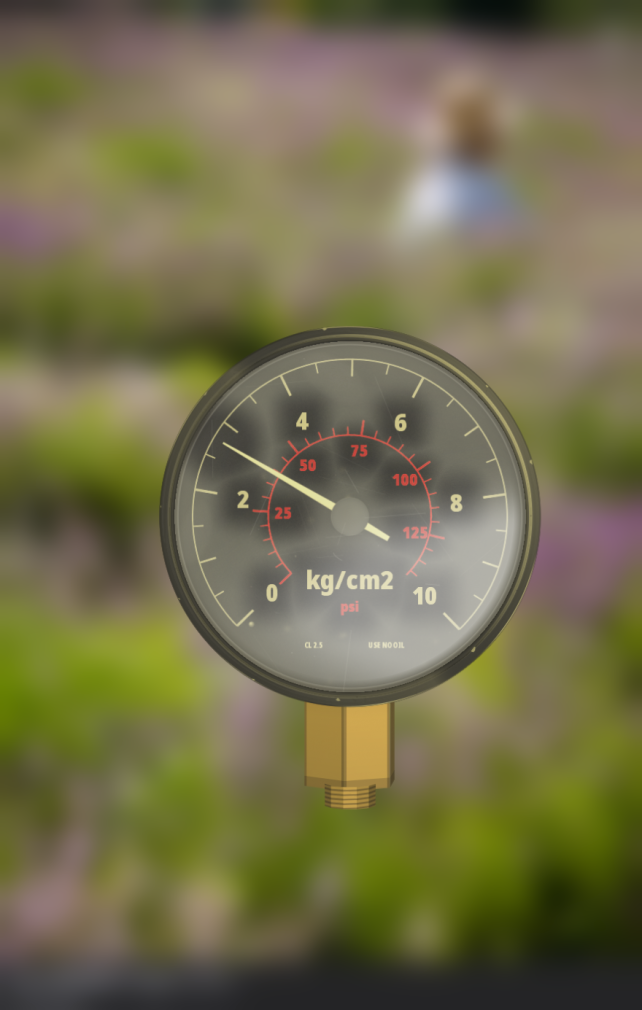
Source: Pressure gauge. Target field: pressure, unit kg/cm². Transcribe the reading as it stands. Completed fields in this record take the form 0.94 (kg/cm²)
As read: 2.75 (kg/cm²)
